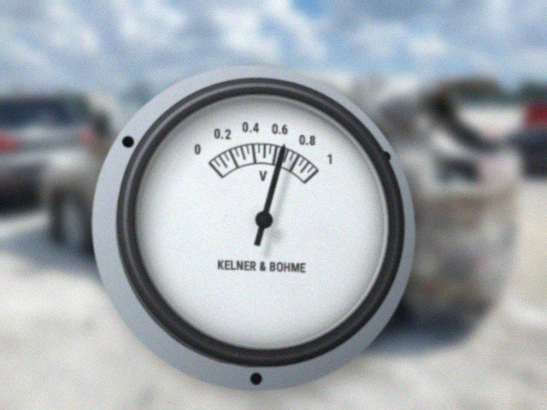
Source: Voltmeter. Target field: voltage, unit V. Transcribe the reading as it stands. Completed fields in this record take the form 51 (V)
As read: 0.65 (V)
